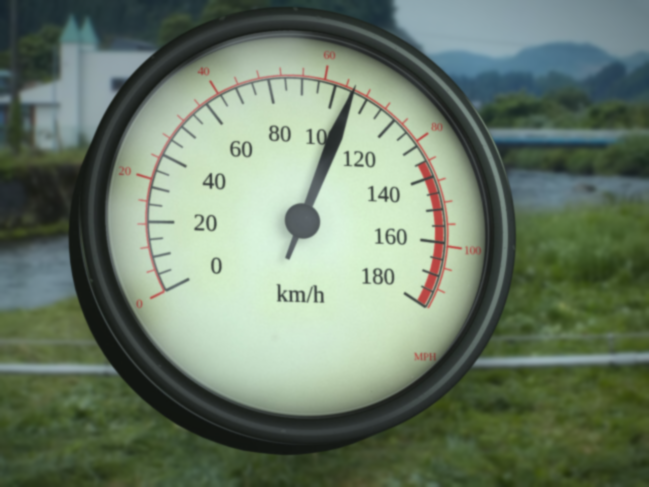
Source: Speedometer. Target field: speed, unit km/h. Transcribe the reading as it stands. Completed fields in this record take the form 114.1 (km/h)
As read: 105 (km/h)
